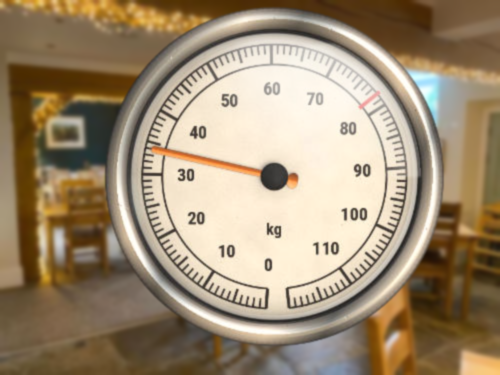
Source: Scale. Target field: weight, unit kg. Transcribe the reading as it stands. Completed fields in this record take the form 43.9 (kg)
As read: 34 (kg)
